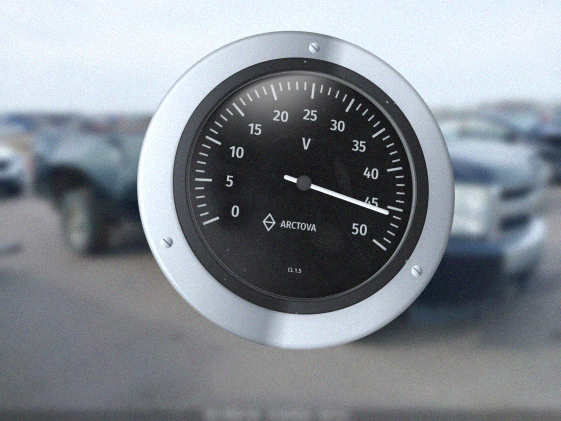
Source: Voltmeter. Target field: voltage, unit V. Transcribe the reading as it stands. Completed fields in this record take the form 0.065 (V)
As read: 46 (V)
